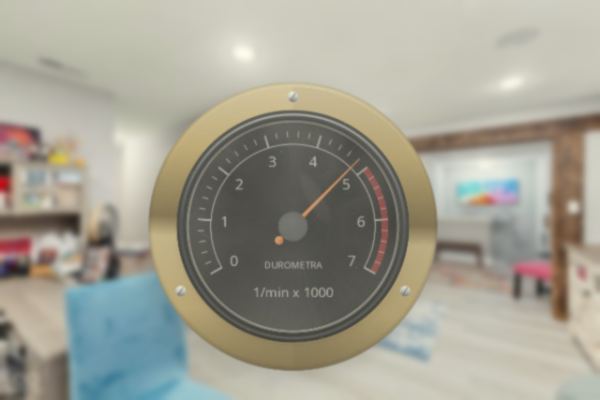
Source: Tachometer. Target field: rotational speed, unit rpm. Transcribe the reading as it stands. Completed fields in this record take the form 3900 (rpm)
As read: 4800 (rpm)
